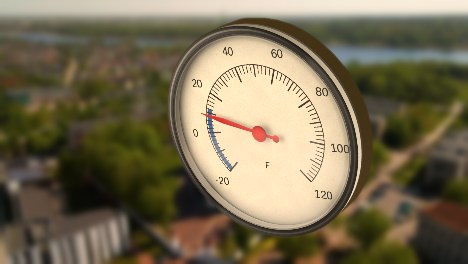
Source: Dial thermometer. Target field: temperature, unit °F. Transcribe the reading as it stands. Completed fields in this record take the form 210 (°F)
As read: 10 (°F)
